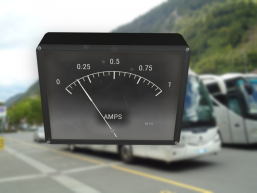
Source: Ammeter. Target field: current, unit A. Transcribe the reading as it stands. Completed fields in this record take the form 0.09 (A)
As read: 0.15 (A)
